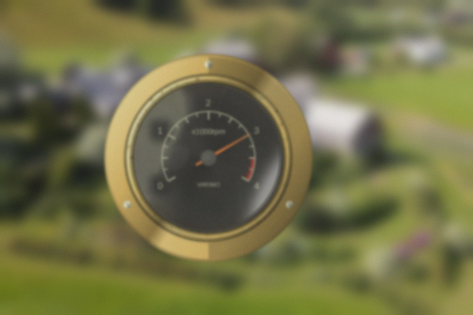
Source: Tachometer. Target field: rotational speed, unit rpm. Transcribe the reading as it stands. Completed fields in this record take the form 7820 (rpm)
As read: 3000 (rpm)
